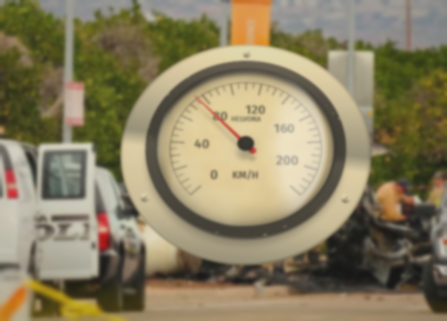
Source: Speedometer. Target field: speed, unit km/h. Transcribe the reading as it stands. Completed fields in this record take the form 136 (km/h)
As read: 75 (km/h)
